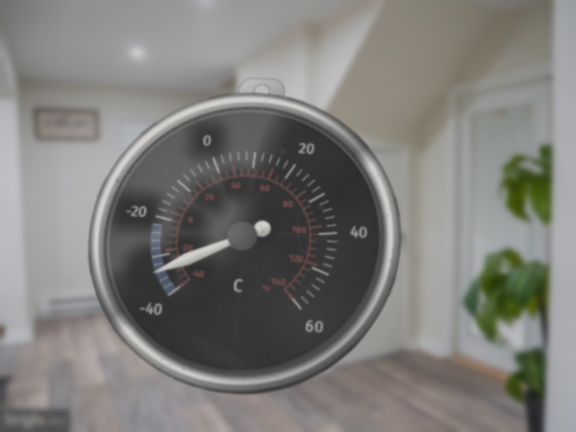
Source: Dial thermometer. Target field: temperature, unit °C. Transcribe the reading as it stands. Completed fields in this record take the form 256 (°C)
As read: -34 (°C)
